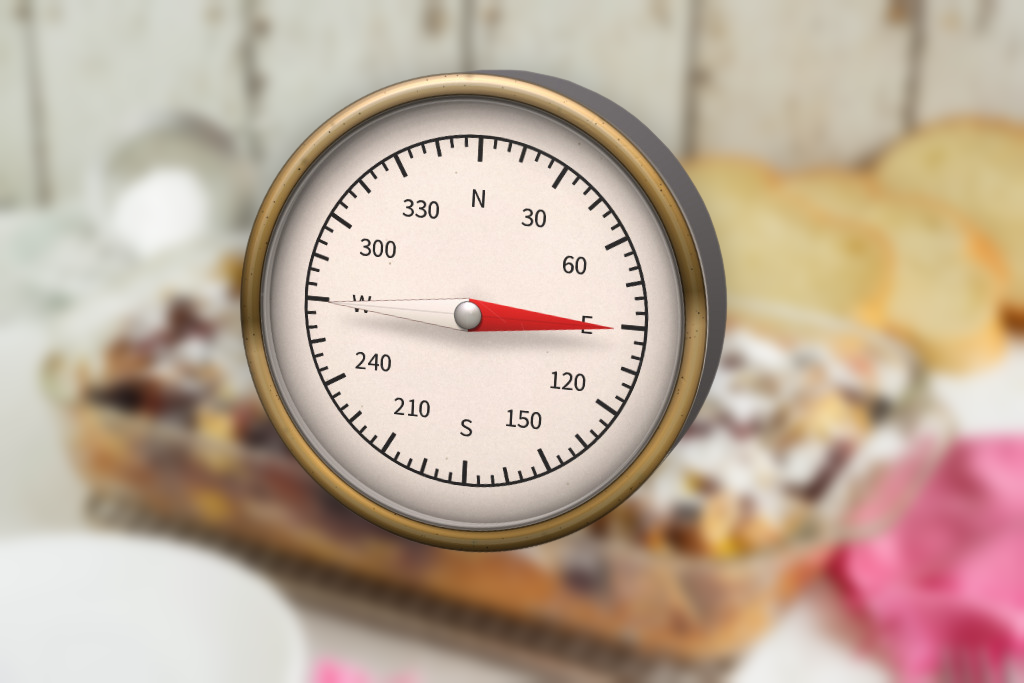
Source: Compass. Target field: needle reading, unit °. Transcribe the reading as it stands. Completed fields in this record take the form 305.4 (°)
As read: 90 (°)
